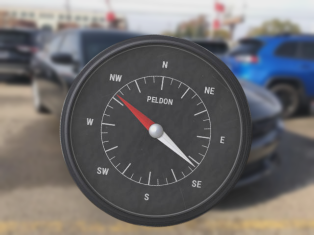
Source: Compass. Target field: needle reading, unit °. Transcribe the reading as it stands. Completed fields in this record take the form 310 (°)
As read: 305 (°)
